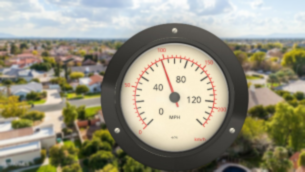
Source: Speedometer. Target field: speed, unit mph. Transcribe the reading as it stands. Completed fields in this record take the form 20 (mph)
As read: 60 (mph)
